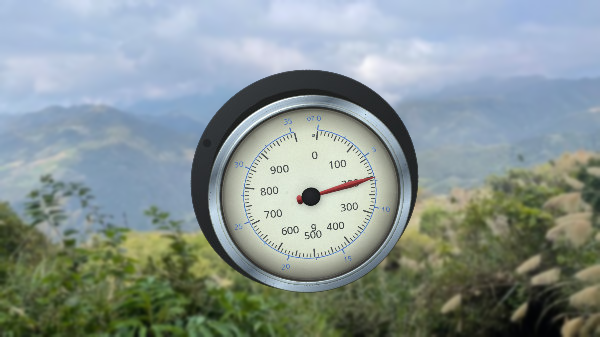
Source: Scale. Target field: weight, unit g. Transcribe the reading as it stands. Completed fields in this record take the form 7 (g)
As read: 200 (g)
